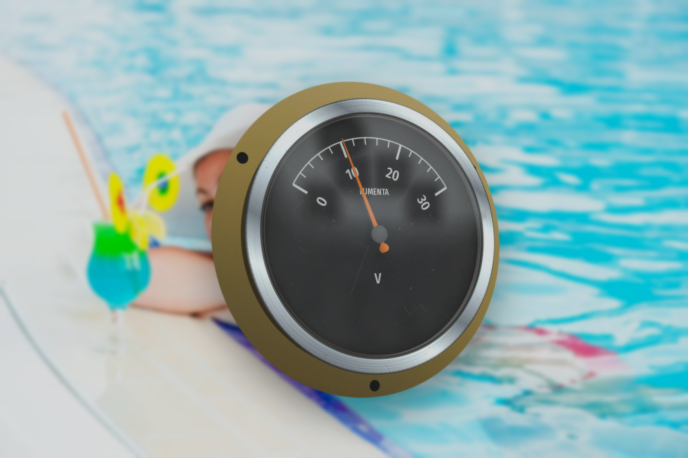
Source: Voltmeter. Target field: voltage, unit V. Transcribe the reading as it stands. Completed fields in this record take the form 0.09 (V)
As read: 10 (V)
